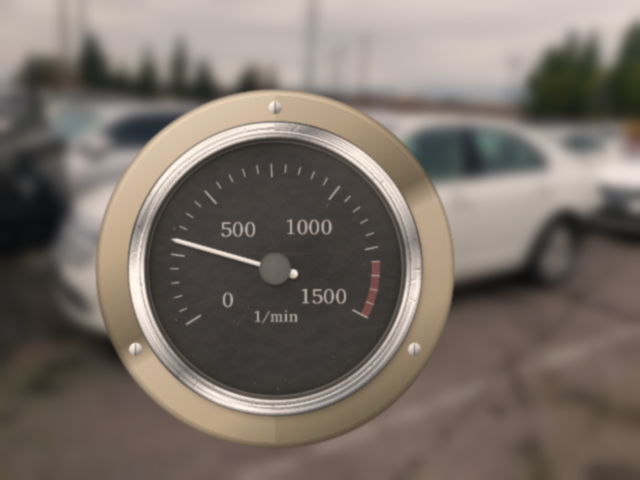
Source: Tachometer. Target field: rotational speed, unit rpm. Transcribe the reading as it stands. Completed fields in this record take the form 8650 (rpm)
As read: 300 (rpm)
